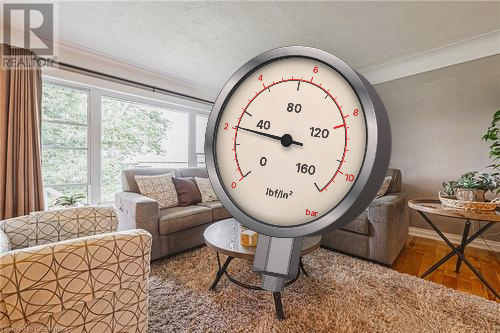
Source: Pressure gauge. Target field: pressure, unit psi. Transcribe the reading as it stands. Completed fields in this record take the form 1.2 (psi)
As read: 30 (psi)
